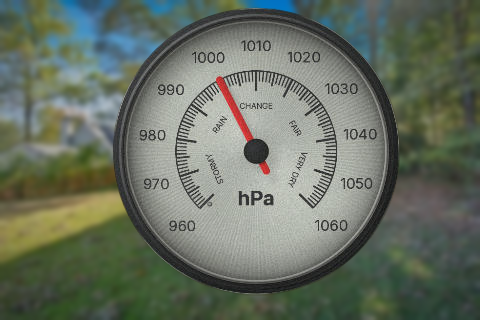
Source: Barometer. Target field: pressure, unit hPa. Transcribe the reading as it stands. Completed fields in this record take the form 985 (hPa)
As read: 1000 (hPa)
